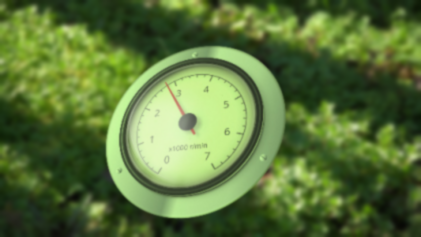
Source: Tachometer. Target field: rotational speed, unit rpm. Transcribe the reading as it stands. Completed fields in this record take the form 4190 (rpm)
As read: 2800 (rpm)
